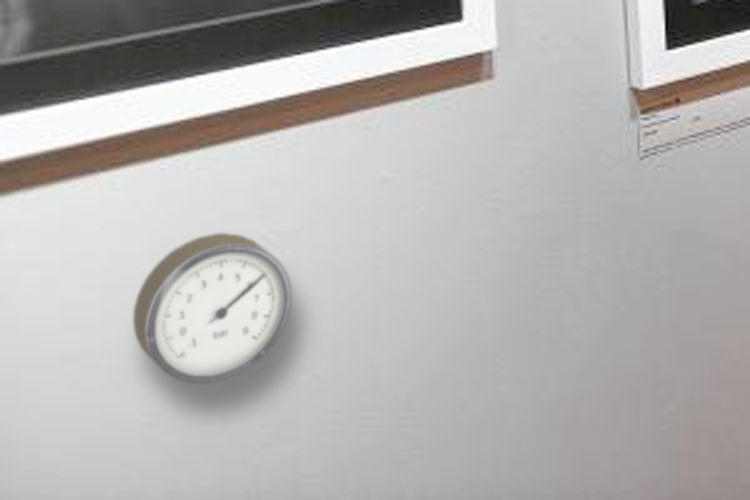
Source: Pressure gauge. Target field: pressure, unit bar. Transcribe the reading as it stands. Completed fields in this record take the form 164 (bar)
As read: 6 (bar)
